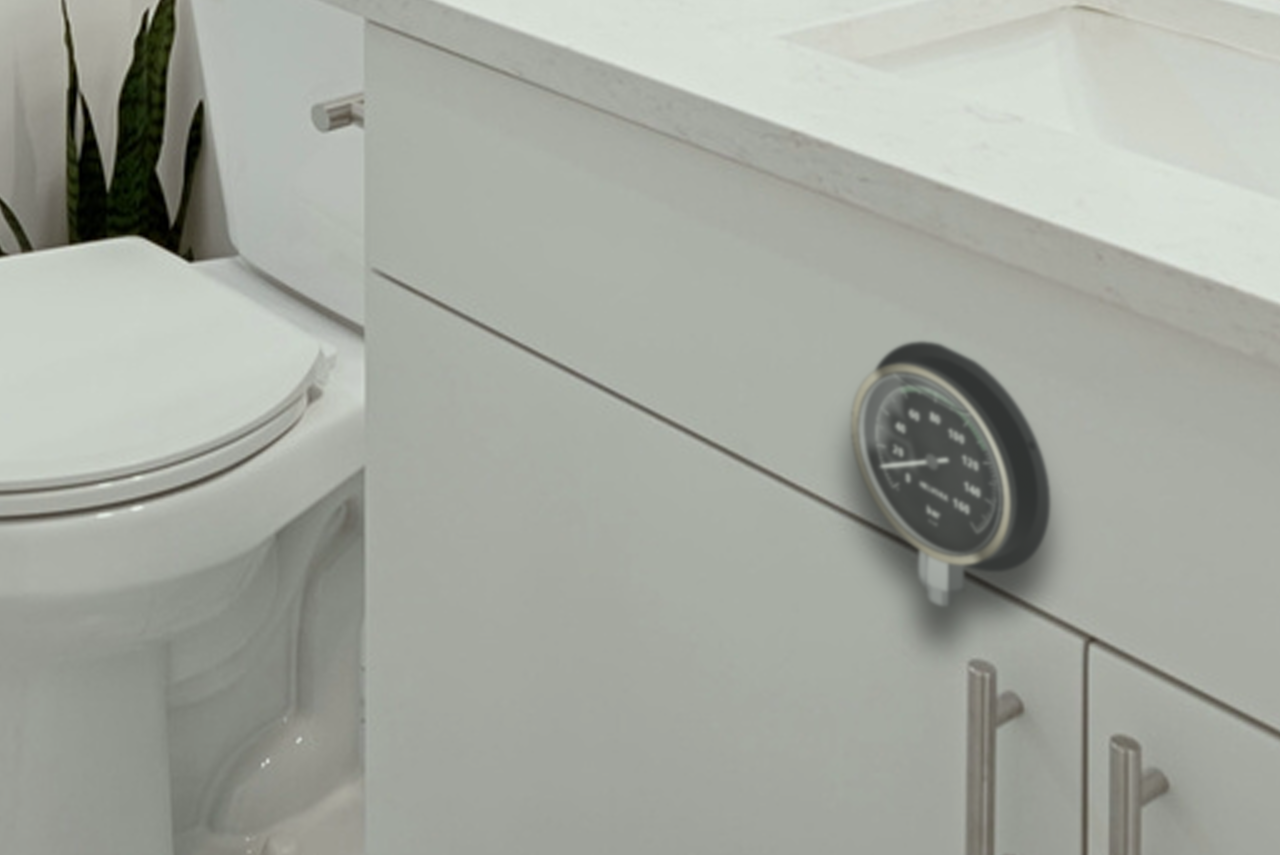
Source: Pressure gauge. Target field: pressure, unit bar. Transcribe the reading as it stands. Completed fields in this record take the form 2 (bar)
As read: 10 (bar)
